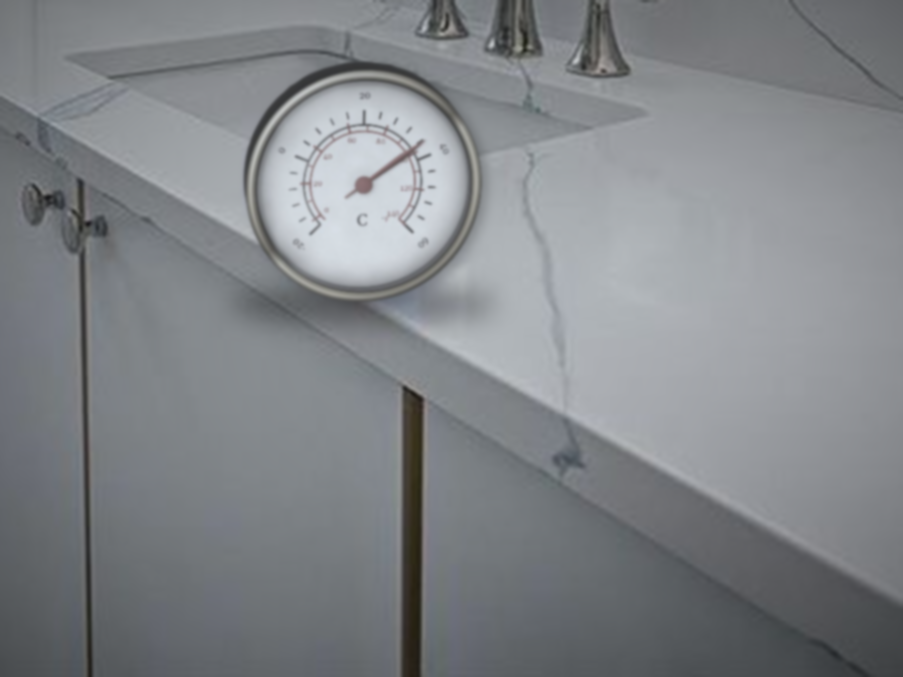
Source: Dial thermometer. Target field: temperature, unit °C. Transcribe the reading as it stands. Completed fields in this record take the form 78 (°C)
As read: 36 (°C)
